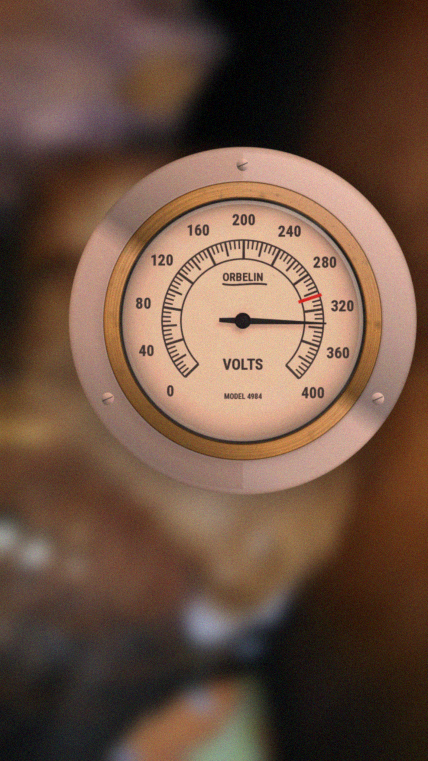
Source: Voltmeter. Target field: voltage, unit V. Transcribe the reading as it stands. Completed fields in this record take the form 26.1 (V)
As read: 335 (V)
